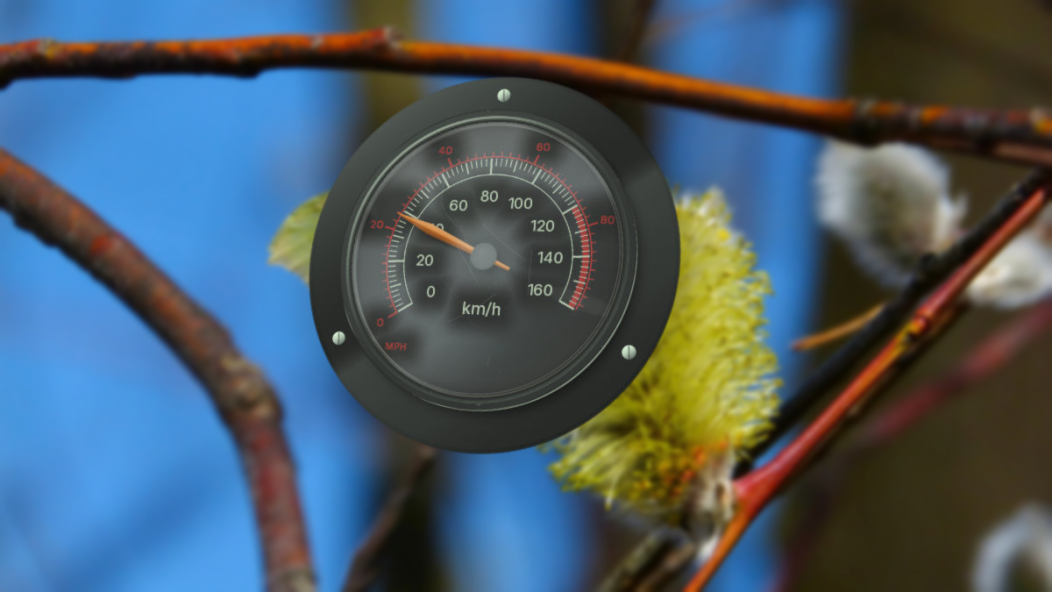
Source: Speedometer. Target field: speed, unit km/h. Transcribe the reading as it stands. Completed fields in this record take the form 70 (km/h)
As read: 38 (km/h)
